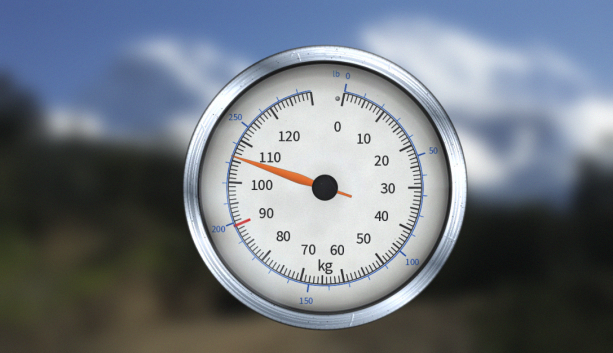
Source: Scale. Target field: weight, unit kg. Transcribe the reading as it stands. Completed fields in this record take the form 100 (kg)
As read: 106 (kg)
